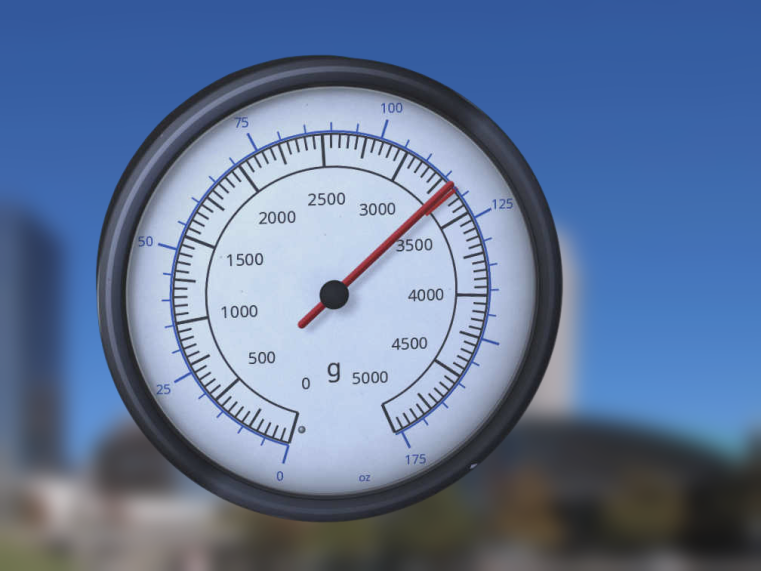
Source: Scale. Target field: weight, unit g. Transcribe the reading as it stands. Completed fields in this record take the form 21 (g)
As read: 3300 (g)
